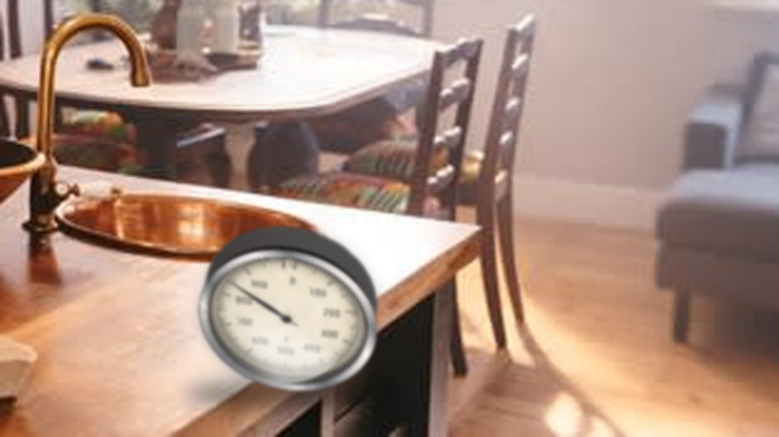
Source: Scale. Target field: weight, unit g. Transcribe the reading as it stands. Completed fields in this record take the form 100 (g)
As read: 850 (g)
